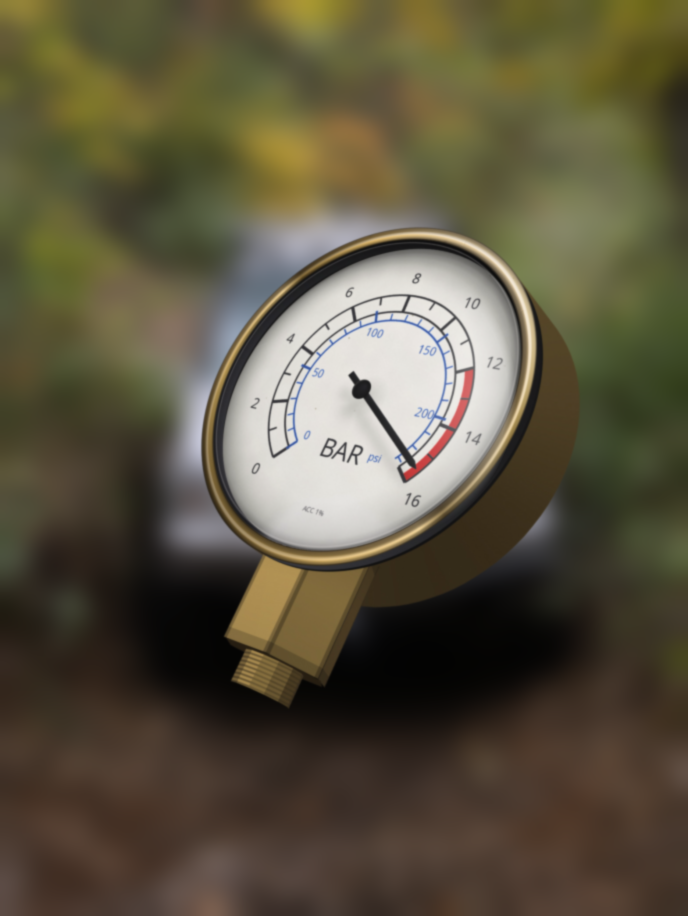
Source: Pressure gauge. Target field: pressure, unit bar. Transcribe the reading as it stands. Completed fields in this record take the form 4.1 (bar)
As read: 15.5 (bar)
